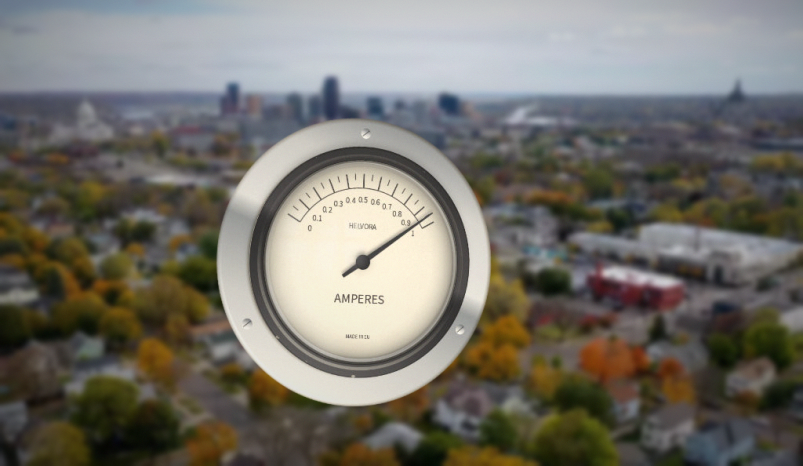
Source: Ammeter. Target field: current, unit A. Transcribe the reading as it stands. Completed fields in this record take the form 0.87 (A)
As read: 0.95 (A)
